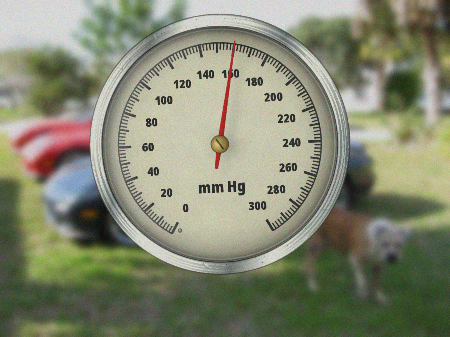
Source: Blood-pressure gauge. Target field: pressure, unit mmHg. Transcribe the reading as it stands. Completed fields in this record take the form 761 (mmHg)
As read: 160 (mmHg)
